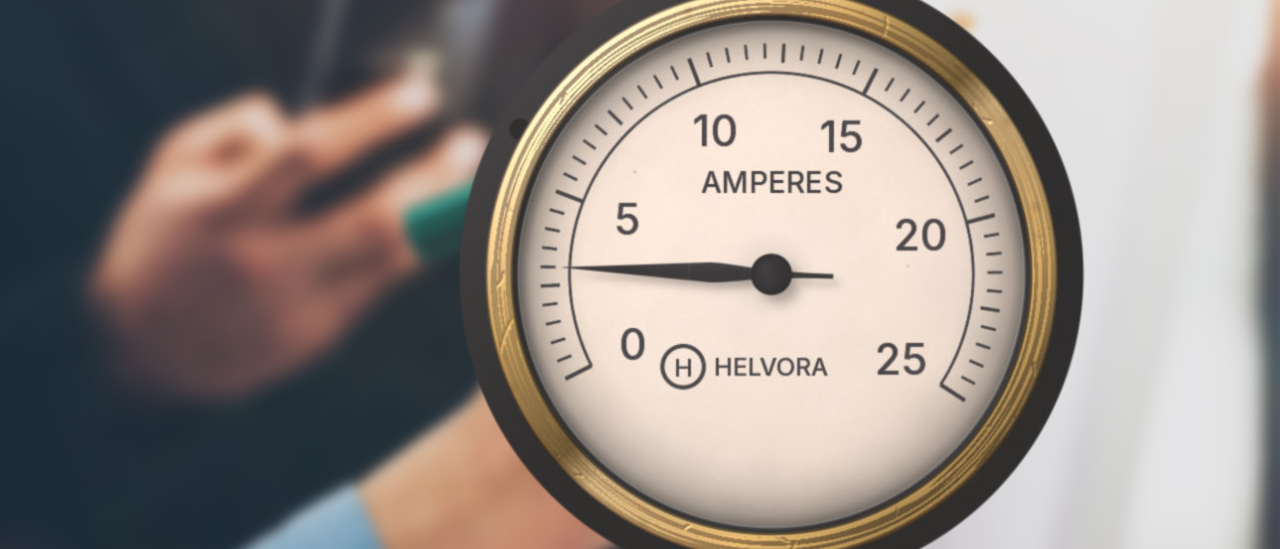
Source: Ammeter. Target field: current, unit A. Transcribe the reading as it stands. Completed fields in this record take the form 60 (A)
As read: 3 (A)
